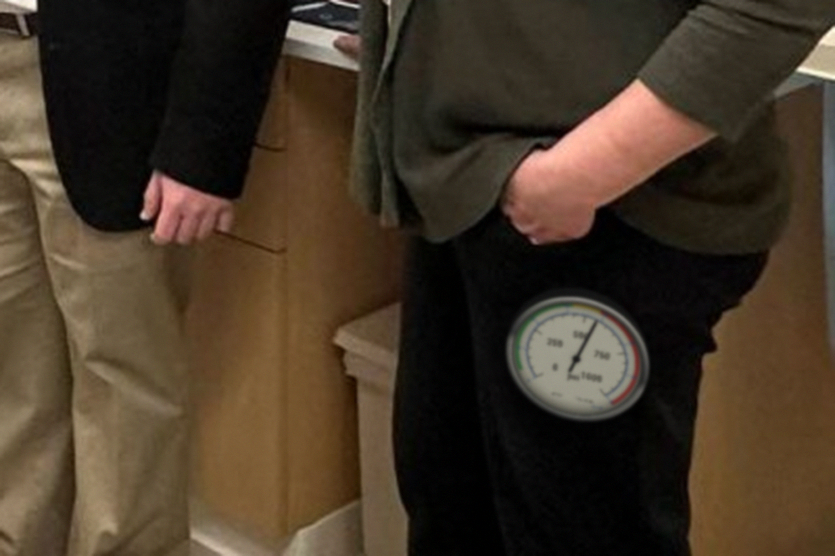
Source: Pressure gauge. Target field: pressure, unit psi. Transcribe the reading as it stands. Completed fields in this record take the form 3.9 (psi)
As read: 550 (psi)
